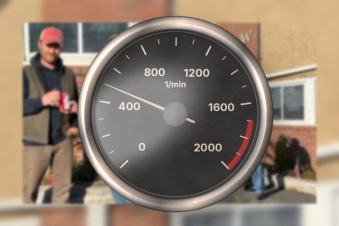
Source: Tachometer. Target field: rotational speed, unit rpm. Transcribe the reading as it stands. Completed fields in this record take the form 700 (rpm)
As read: 500 (rpm)
